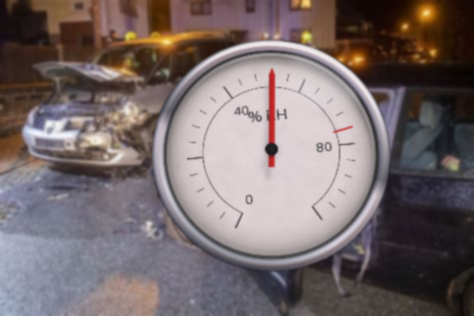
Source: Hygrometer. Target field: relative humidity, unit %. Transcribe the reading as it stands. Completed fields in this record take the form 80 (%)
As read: 52 (%)
